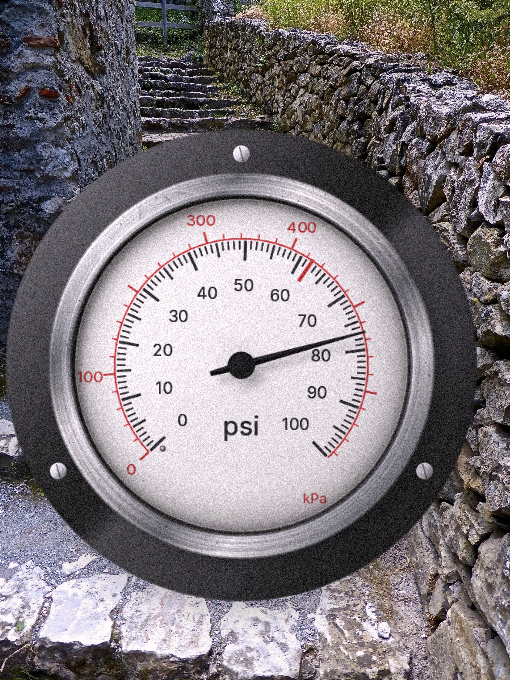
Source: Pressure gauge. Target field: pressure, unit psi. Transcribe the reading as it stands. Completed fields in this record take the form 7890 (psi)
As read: 77 (psi)
